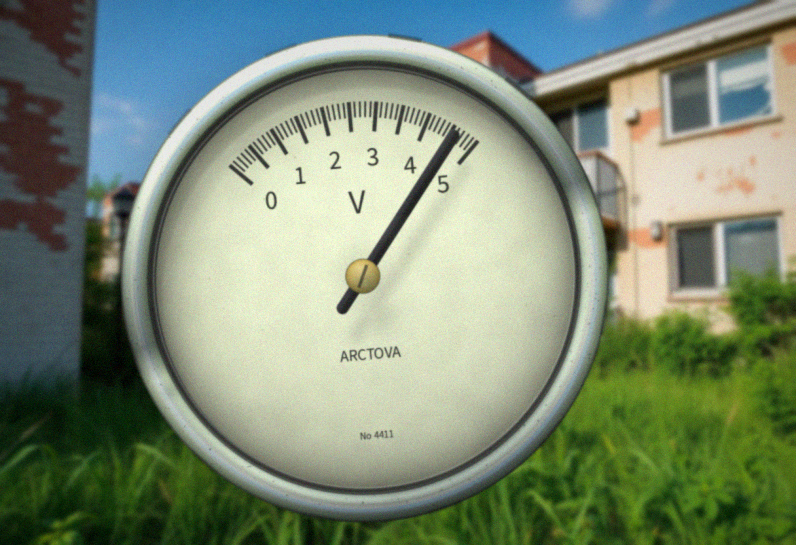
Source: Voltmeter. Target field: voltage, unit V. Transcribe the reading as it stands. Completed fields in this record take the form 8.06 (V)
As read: 4.6 (V)
